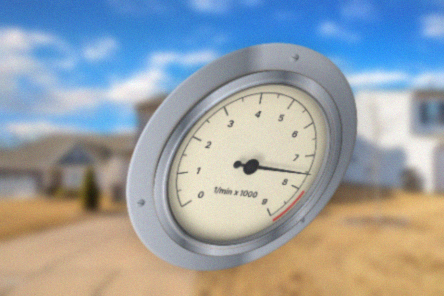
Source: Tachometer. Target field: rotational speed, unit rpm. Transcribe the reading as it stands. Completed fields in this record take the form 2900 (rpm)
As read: 7500 (rpm)
